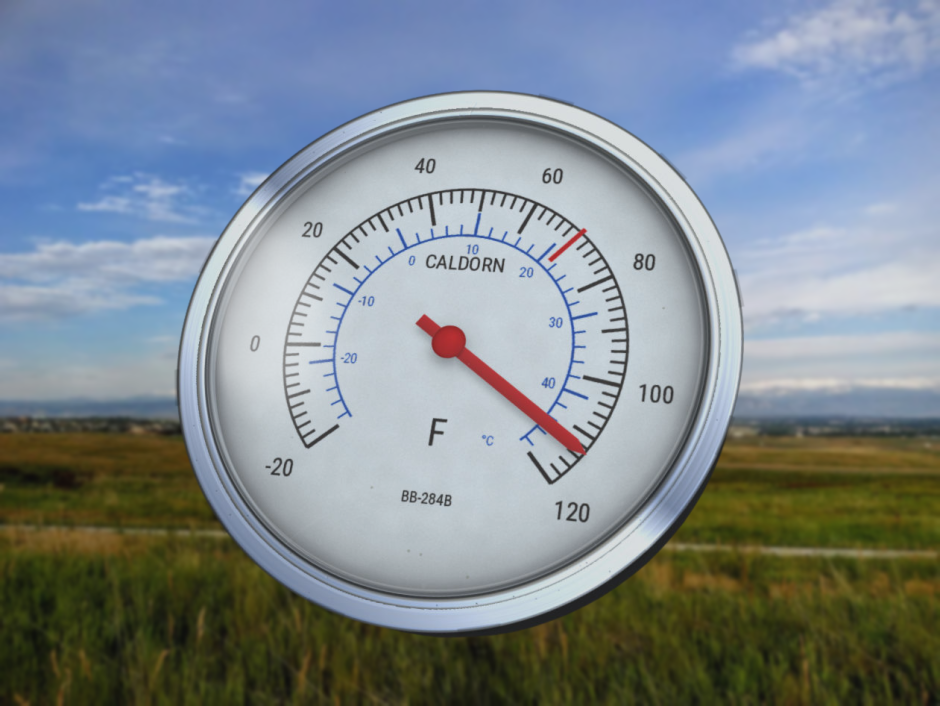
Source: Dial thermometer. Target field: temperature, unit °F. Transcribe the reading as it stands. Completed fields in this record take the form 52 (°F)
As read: 113 (°F)
